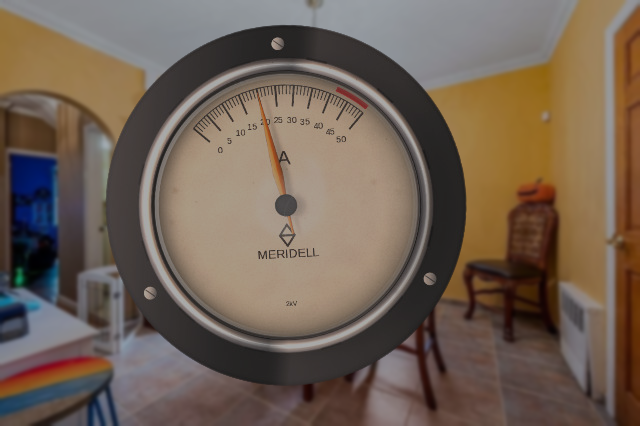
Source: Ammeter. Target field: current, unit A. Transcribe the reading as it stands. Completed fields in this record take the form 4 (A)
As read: 20 (A)
